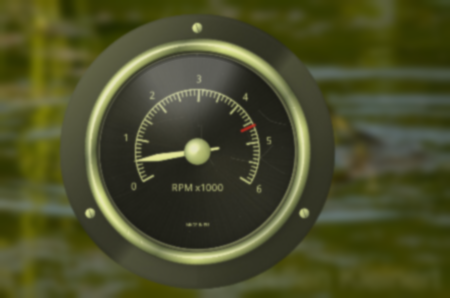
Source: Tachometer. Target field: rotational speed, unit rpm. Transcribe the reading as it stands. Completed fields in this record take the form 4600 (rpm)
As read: 500 (rpm)
